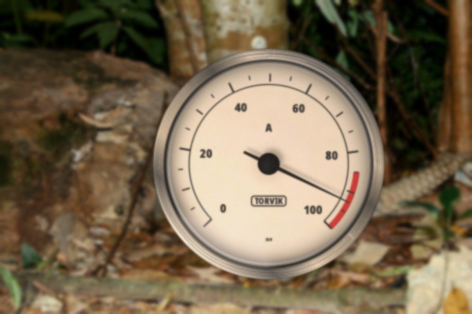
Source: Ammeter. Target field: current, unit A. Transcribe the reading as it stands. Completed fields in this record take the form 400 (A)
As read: 92.5 (A)
